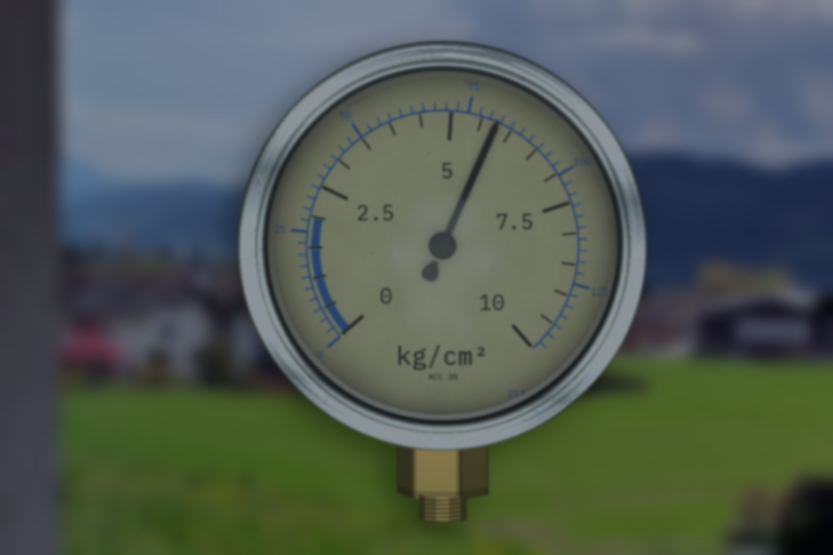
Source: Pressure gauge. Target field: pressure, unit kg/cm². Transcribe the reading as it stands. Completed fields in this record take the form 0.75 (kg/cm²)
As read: 5.75 (kg/cm²)
